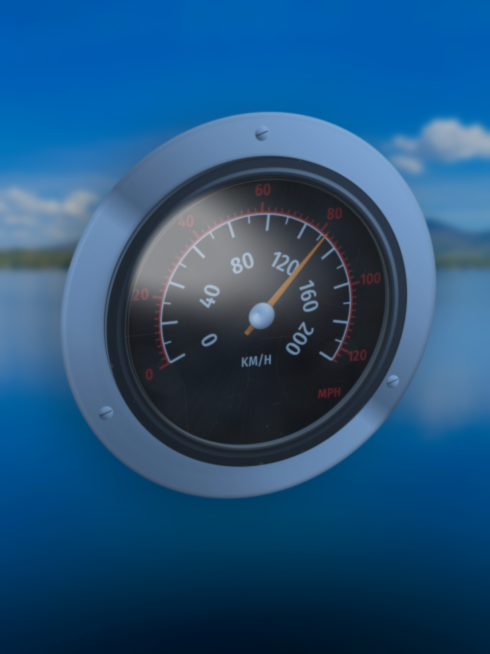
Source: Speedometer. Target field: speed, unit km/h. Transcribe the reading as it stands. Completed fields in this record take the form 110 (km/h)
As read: 130 (km/h)
